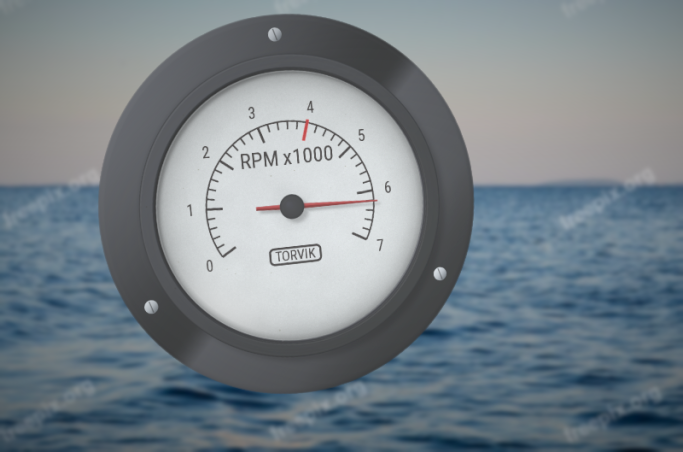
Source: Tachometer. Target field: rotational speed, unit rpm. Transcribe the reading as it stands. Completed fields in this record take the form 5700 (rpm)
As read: 6200 (rpm)
